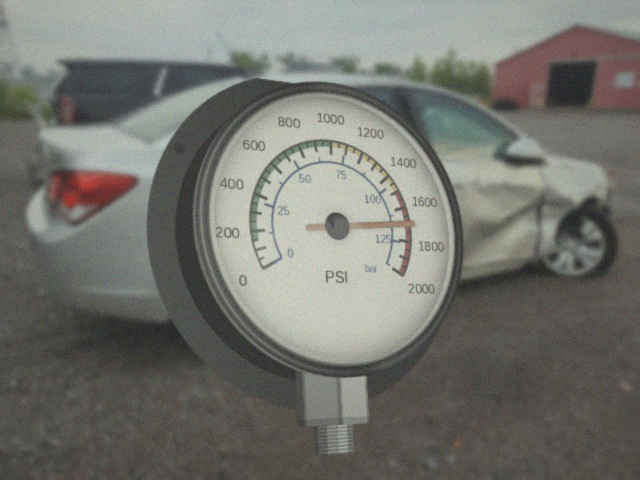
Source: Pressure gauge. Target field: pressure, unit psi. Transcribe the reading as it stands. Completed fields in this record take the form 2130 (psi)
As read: 1700 (psi)
